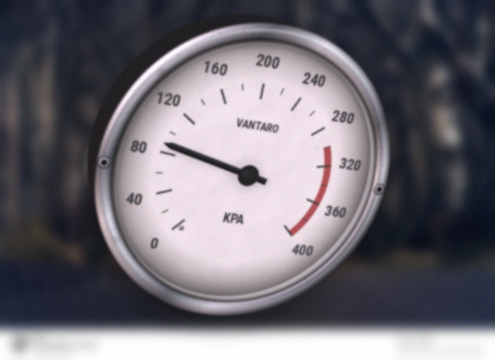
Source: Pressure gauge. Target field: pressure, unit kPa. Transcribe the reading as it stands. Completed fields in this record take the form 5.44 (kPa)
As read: 90 (kPa)
